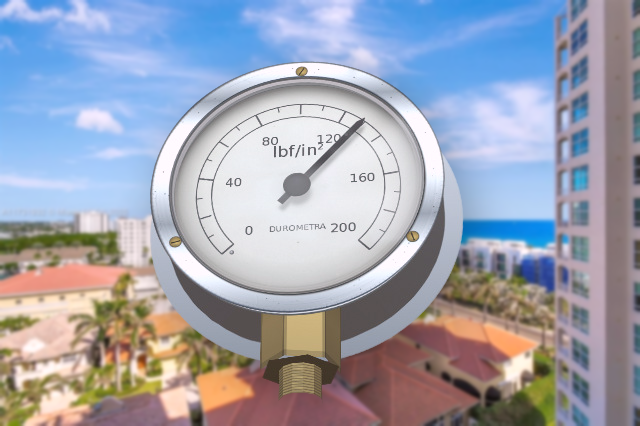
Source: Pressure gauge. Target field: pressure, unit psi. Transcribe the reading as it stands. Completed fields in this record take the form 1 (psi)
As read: 130 (psi)
